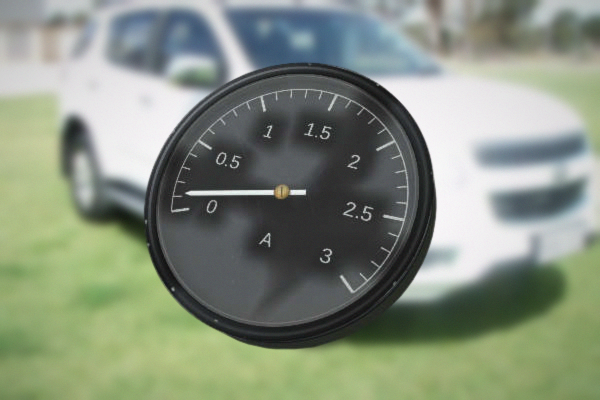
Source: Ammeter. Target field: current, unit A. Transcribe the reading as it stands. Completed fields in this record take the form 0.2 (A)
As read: 0.1 (A)
